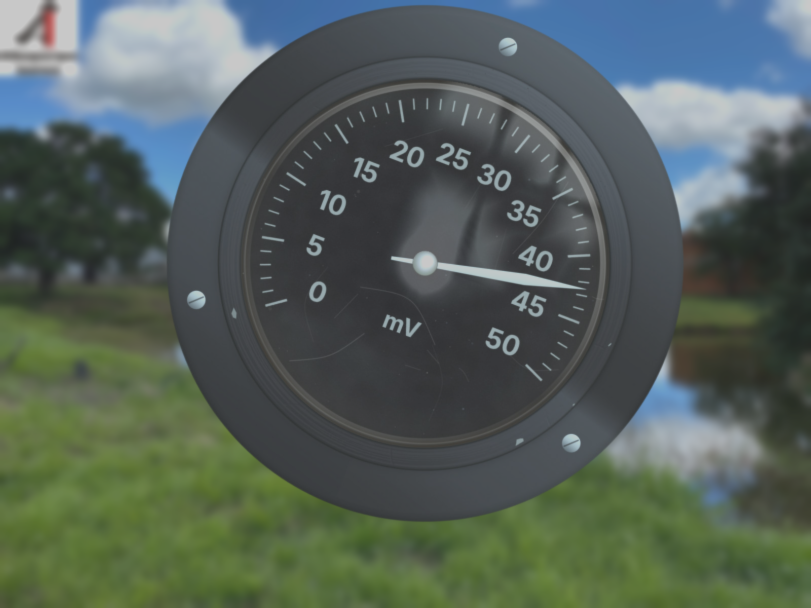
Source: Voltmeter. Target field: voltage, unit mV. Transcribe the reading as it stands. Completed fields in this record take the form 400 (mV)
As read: 42.5 (mV)
